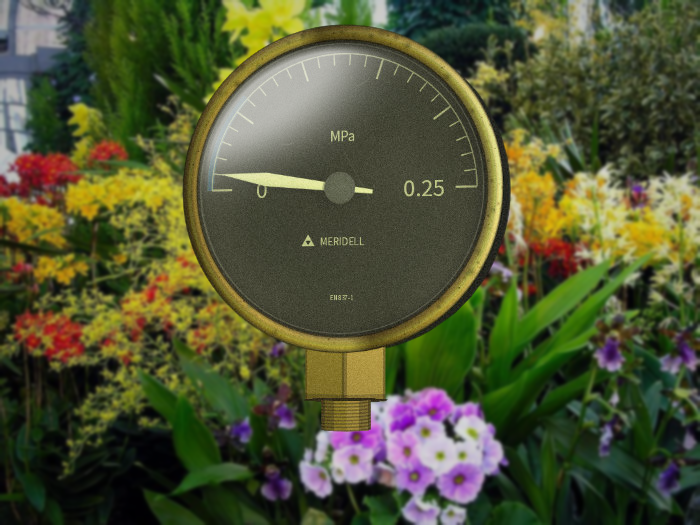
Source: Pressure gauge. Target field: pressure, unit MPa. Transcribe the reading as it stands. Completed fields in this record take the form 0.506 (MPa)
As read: 0.01 (MPa)
